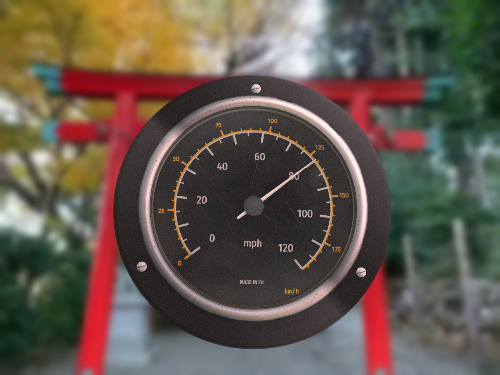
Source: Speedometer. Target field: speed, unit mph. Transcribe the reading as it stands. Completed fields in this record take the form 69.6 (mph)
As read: 80 (mph)
